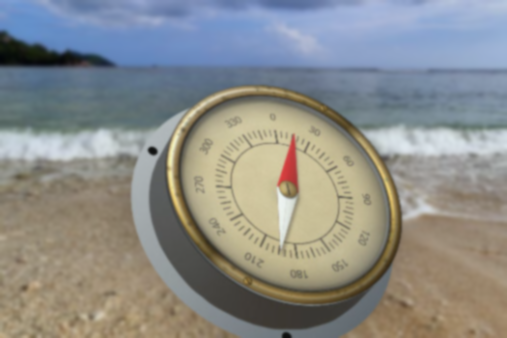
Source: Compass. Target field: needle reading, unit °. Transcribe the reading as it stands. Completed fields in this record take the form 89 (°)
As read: 15 (°)
